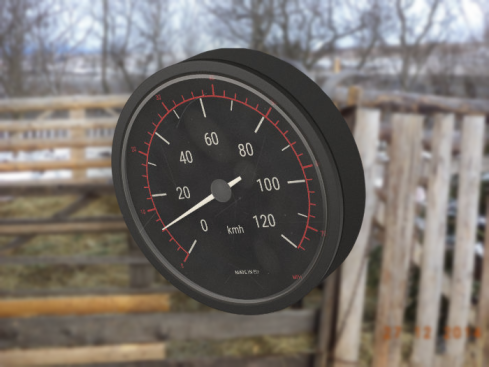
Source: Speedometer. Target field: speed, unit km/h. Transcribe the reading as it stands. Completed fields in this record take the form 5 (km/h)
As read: 10 (km/h)
